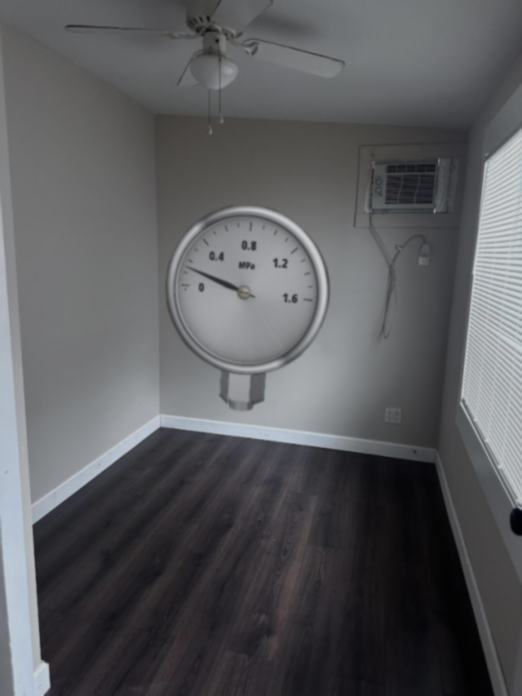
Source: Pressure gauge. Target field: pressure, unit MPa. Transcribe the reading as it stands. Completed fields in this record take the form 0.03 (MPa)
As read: 0.15 (MPa)
